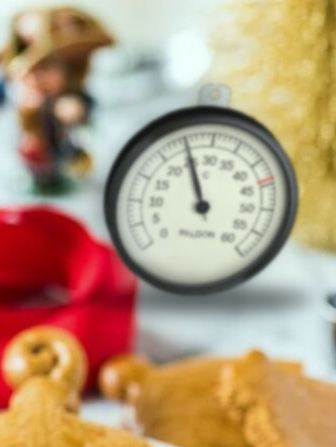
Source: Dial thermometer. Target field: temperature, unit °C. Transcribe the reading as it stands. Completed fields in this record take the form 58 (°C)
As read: 25 (°C)
